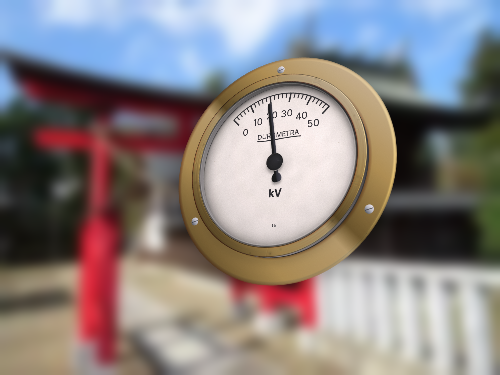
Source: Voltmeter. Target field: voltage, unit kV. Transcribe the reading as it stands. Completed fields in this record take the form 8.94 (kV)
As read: 20 (kV)
